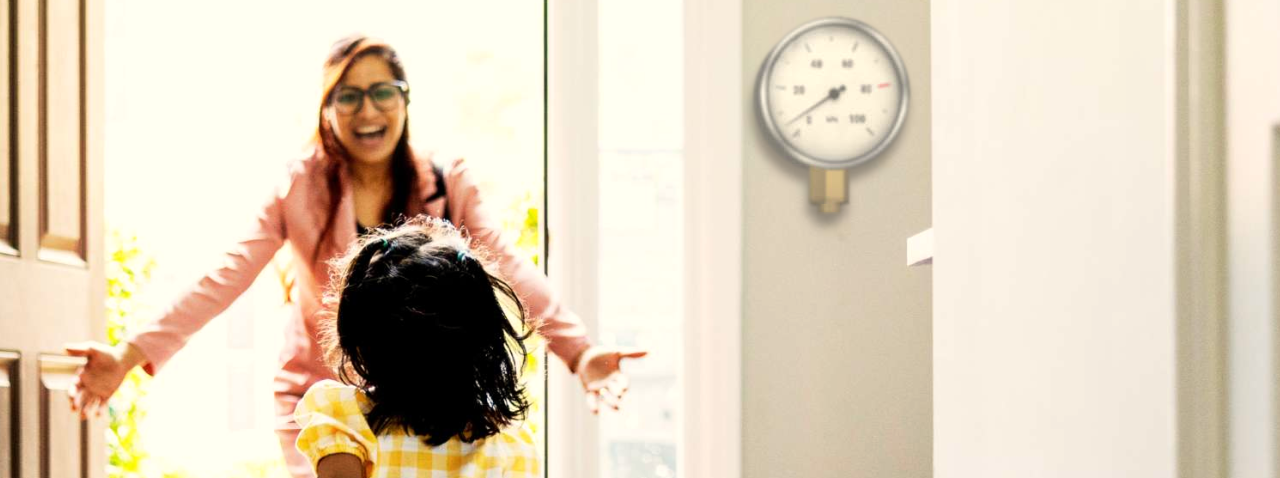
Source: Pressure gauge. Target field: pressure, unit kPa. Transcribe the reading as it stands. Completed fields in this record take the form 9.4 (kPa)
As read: 5 (kPa)
